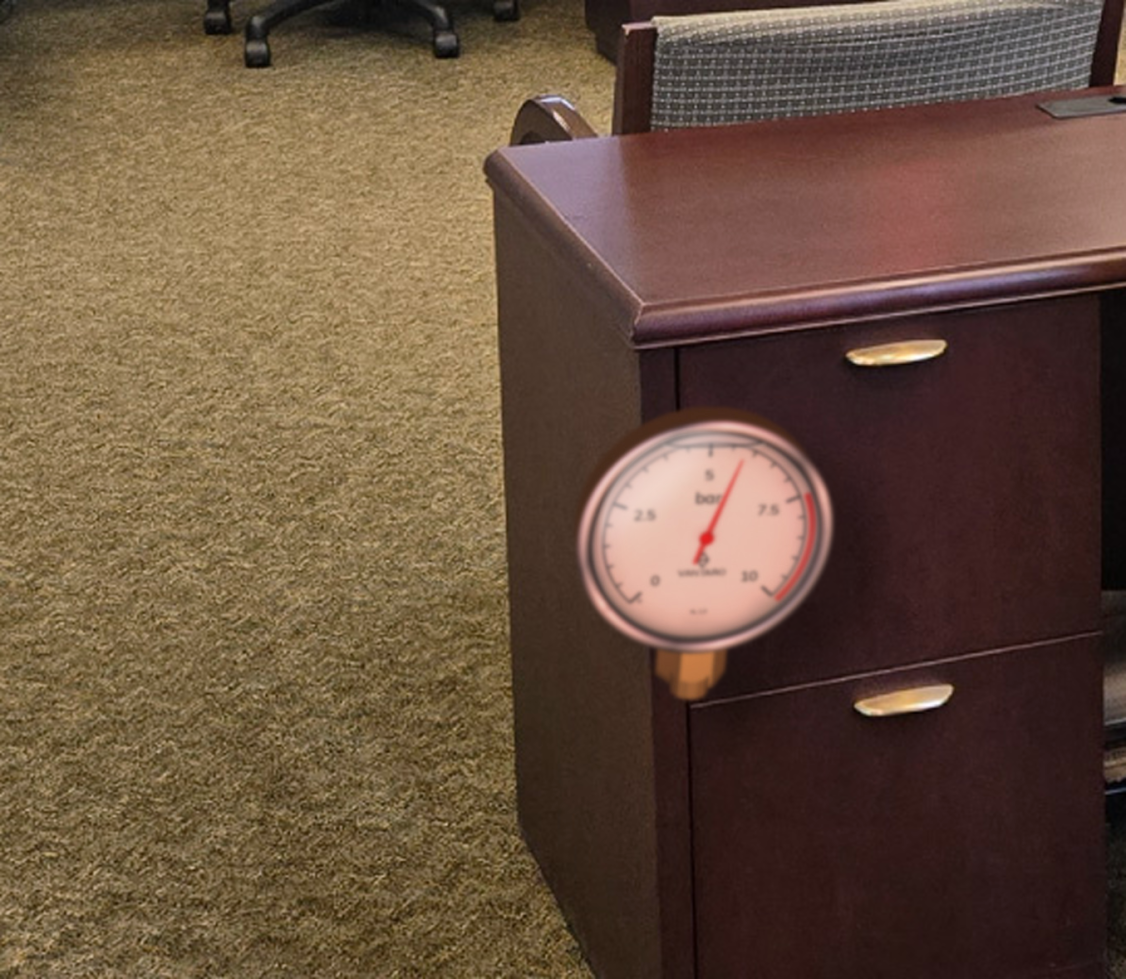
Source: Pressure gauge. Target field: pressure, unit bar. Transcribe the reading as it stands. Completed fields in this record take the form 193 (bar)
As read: 5.75 (bar)
